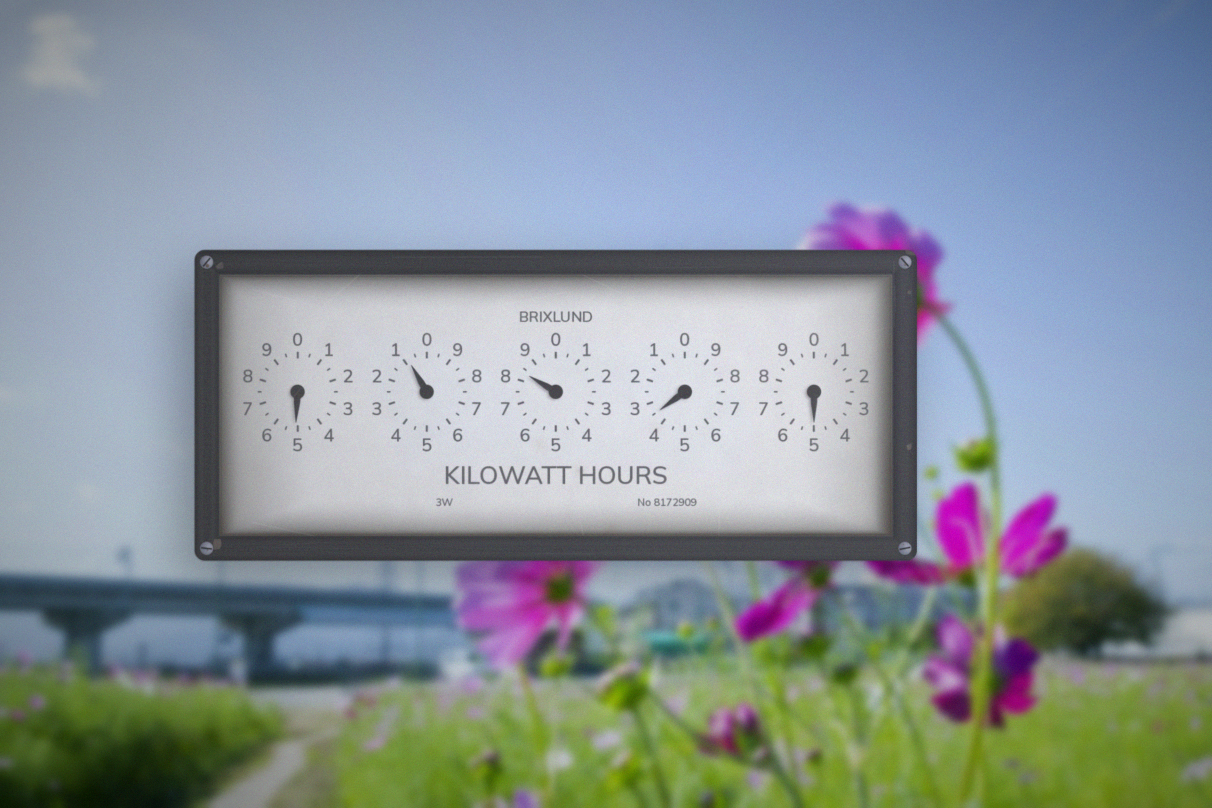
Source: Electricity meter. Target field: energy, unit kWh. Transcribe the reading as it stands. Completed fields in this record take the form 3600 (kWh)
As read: 50835 (kWh)
